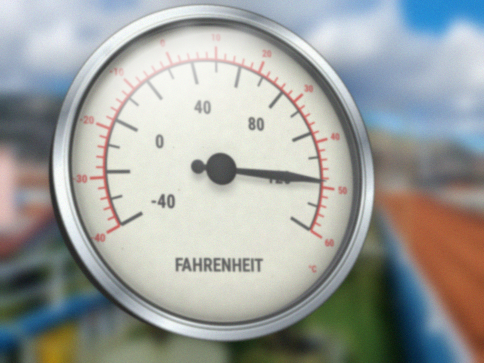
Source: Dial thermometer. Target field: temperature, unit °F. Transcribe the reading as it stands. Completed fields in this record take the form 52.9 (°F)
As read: 120 (°F)
